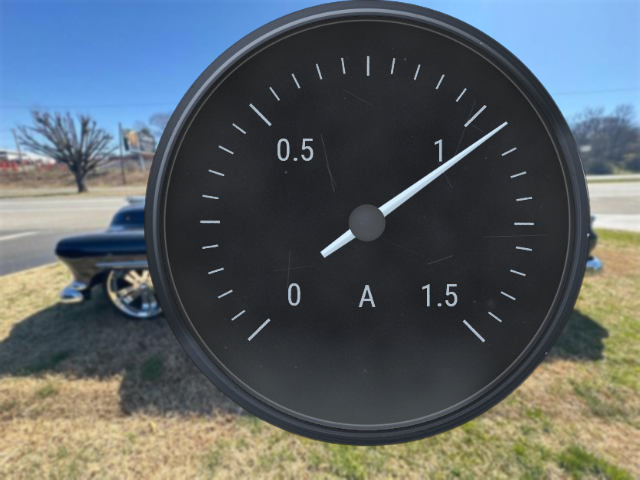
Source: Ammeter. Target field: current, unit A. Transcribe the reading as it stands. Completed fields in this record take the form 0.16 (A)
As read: 1.05 (A)
